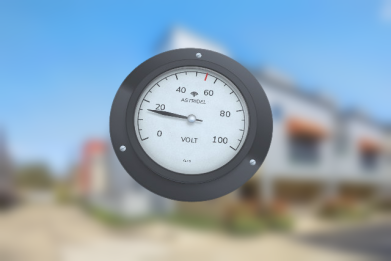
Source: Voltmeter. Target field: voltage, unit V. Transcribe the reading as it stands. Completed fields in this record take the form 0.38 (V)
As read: 15 (V)
